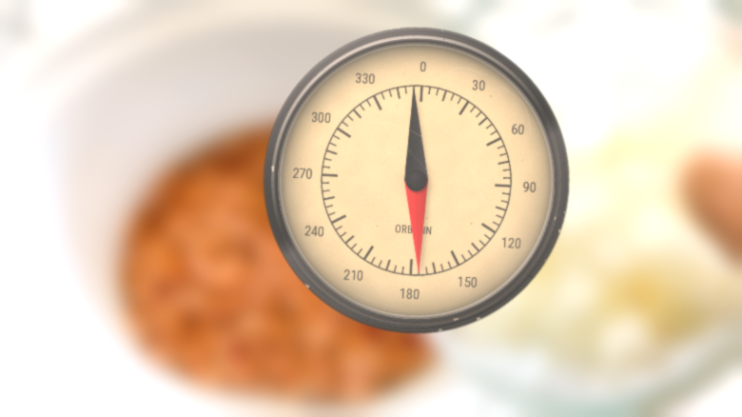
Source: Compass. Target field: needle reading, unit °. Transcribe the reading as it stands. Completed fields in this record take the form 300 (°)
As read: 175 (°)
